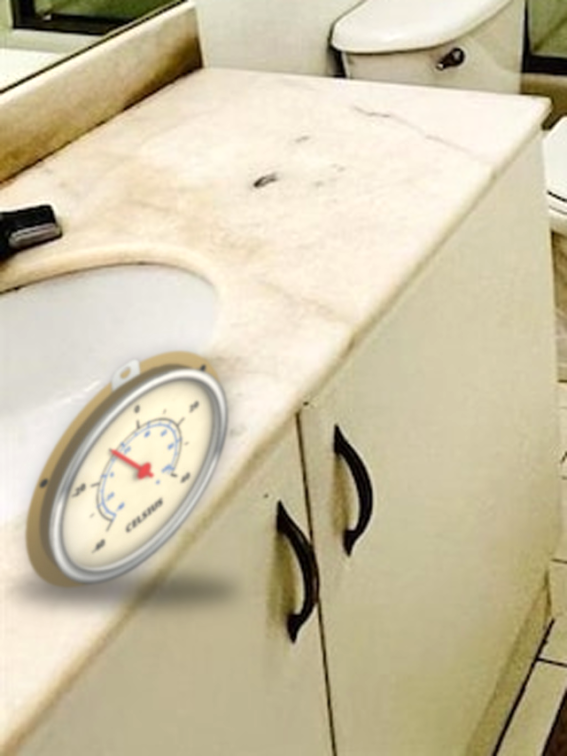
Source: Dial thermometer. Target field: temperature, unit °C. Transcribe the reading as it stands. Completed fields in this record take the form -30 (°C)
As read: -10 (°C)
